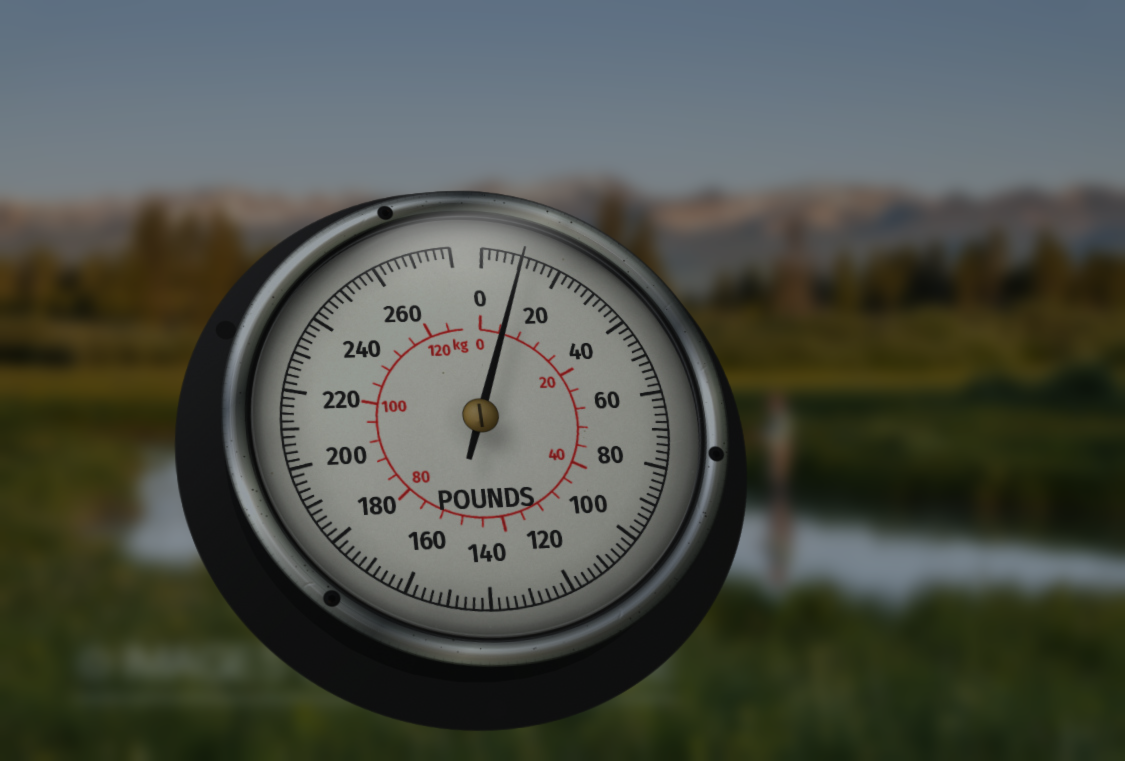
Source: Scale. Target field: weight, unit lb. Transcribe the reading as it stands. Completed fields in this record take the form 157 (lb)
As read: 10 (lb)
